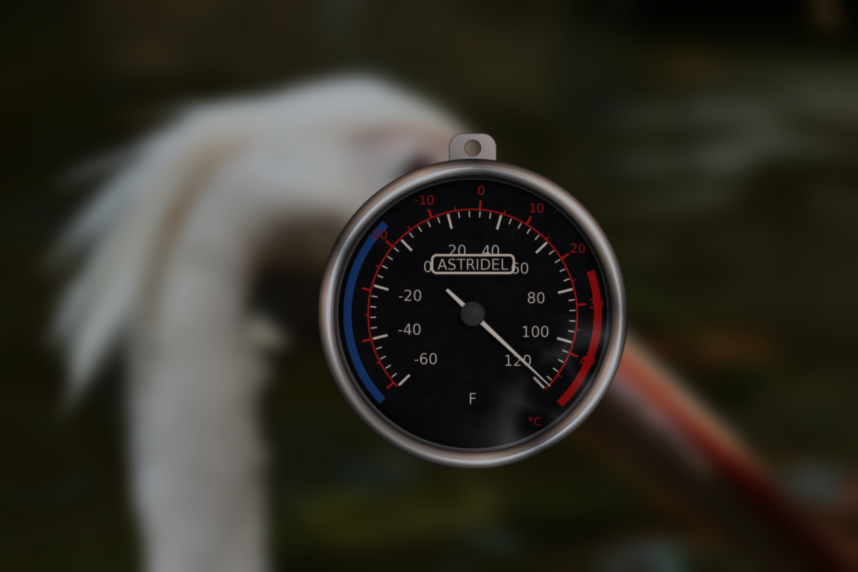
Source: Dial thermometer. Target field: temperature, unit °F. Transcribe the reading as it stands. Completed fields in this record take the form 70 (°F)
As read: 118 (°F)
